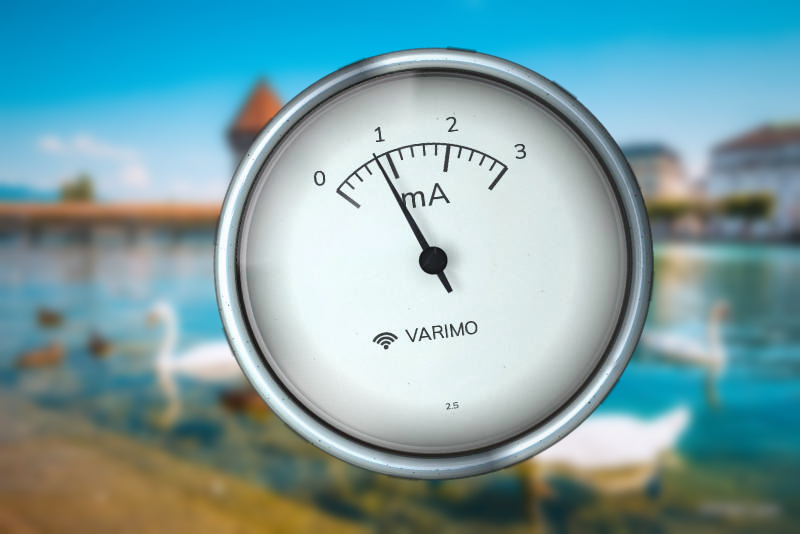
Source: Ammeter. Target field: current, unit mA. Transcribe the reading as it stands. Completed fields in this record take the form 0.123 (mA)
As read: 0.8 (mA)
